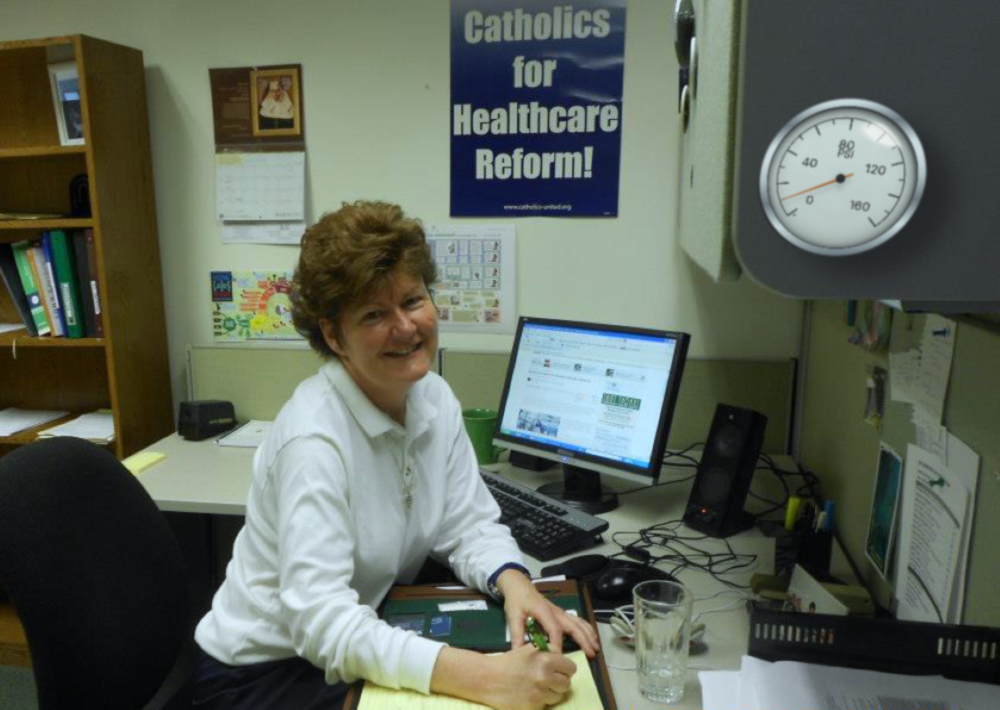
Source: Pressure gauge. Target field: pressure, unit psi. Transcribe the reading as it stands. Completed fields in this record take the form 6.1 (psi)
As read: 10 (psi)
